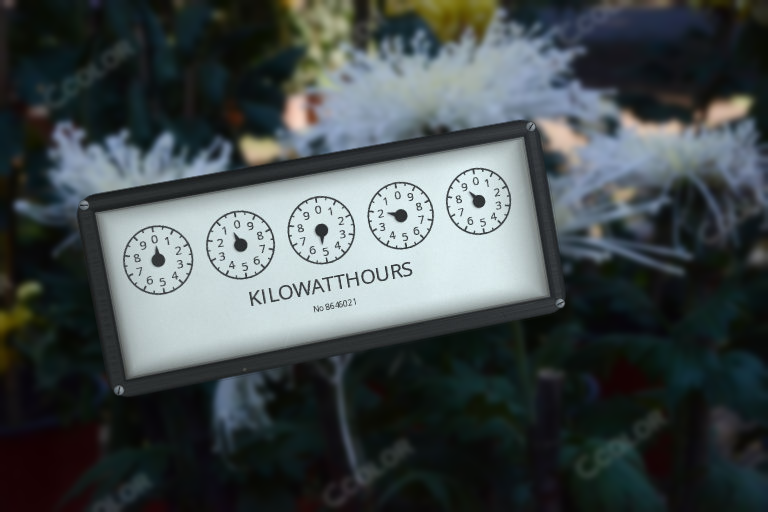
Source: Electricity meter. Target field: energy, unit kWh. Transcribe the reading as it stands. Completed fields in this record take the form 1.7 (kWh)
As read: 519 (kWh)
